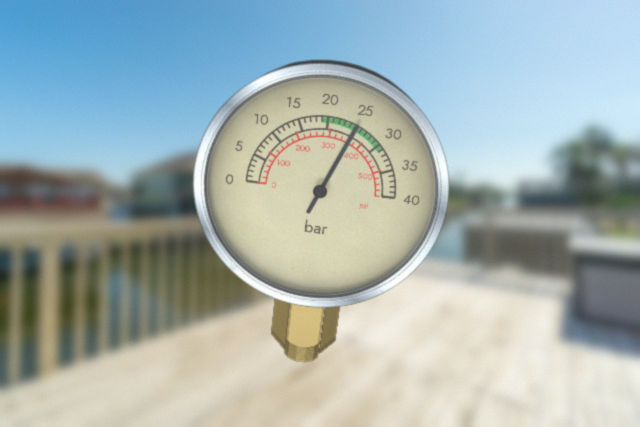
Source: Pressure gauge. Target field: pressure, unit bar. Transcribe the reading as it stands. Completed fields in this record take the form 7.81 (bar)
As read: 25 (bar)
